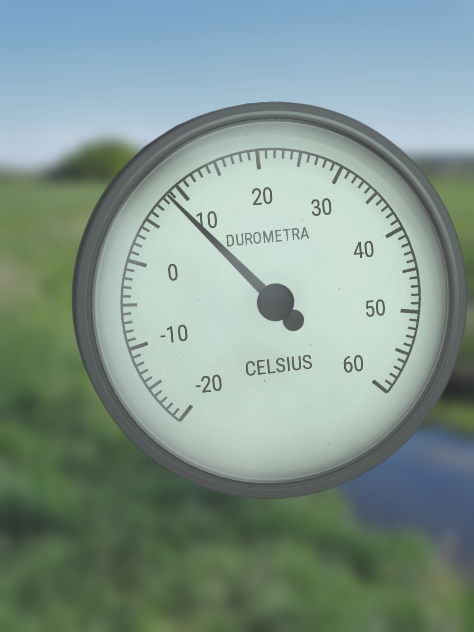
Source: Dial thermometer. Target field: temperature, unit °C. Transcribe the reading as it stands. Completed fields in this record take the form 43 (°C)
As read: 8.5 (°C)
